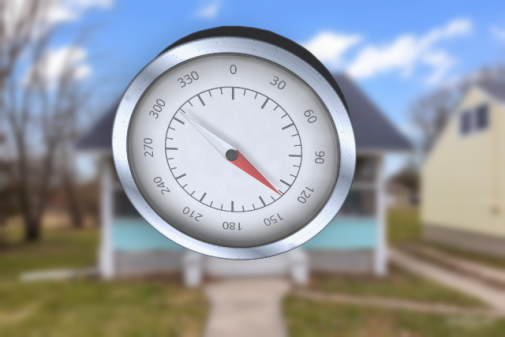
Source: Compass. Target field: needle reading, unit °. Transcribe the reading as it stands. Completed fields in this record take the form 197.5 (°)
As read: 130 (°)
